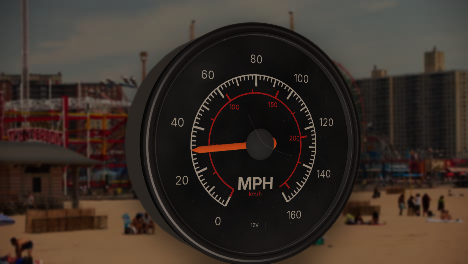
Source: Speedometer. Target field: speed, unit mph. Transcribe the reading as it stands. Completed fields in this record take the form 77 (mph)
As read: 30 (mph)
